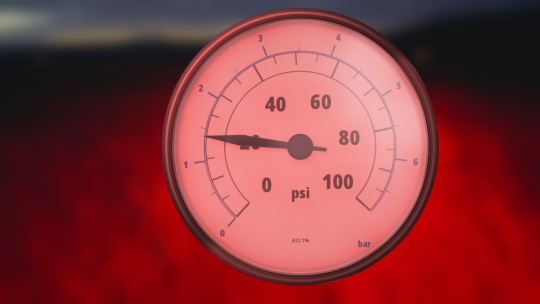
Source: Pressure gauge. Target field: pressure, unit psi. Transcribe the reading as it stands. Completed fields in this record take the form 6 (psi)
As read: 20 (psi)
